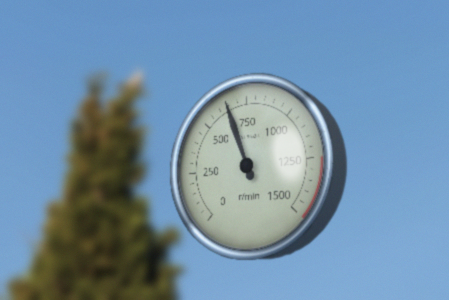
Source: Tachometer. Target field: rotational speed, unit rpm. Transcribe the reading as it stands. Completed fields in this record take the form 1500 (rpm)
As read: 650 (rpm)
